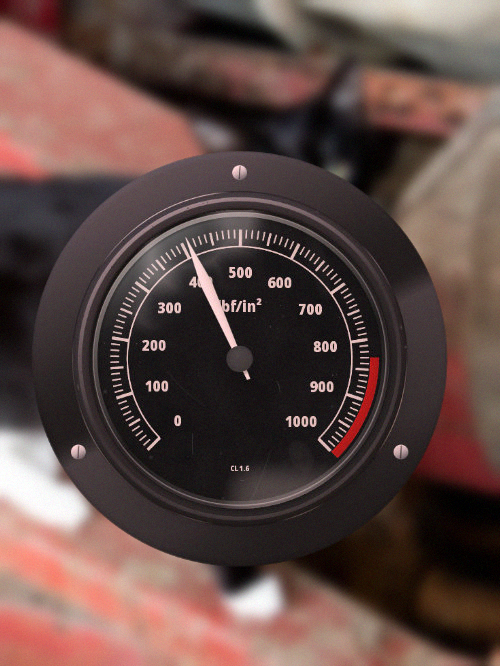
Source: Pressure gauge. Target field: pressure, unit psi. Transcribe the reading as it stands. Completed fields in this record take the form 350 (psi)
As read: 410 (psi)
